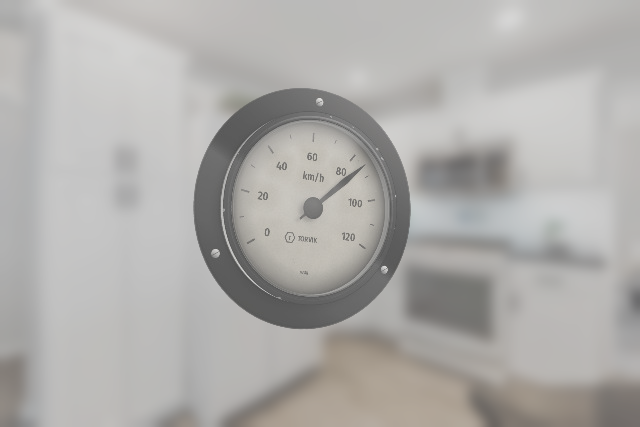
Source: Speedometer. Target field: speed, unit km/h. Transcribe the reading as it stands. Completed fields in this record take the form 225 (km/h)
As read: 85 (km/h)
